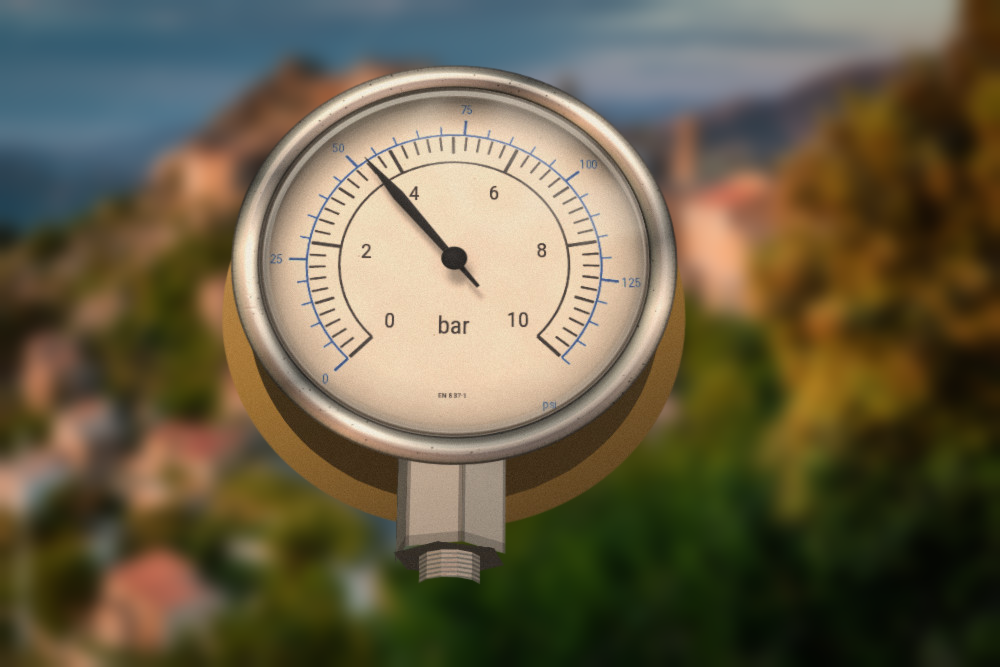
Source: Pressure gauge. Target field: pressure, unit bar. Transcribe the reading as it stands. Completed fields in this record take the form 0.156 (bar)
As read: 3.6 (bar)
